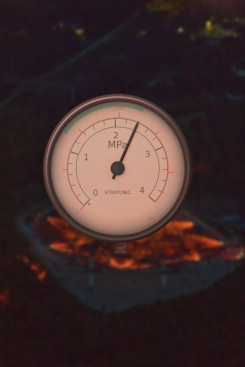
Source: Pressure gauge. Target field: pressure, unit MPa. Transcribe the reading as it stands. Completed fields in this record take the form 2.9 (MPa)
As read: 2.4 (MPa)
